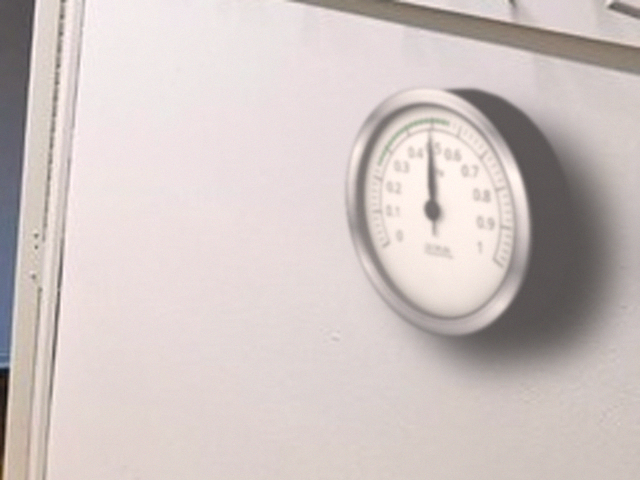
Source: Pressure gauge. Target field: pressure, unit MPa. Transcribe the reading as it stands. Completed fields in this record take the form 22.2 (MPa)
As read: 0.5 (MPa)
